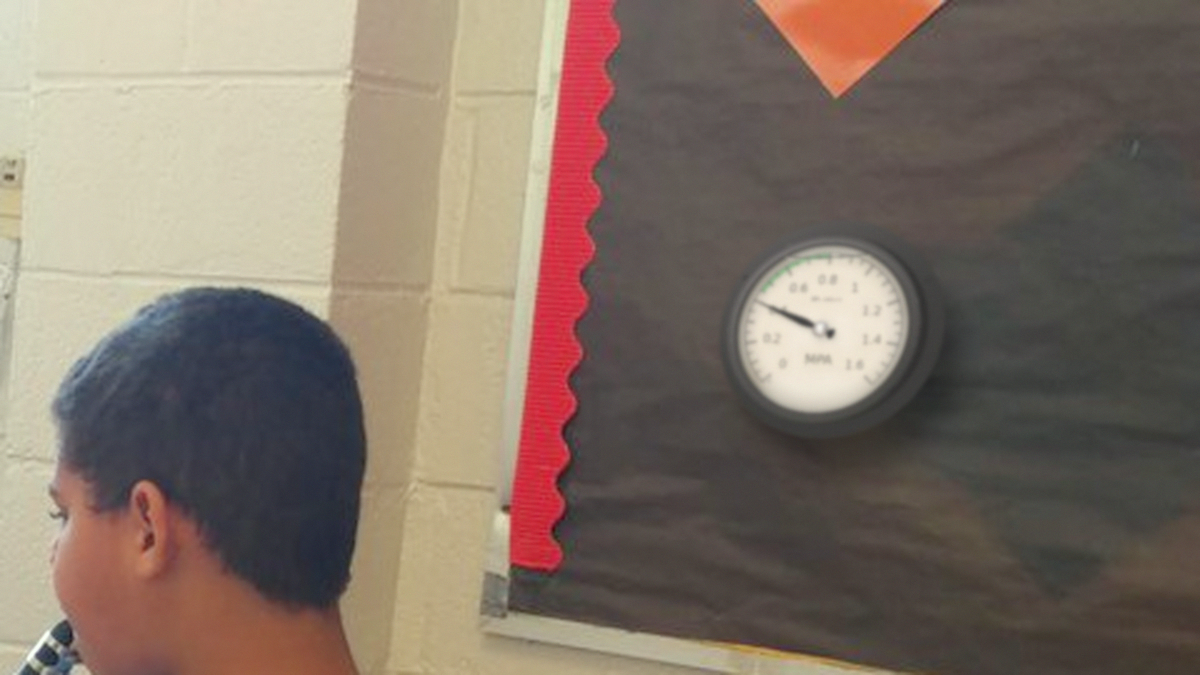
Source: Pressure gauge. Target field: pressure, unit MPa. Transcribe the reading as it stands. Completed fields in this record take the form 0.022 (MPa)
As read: 0.4 (MPa)
